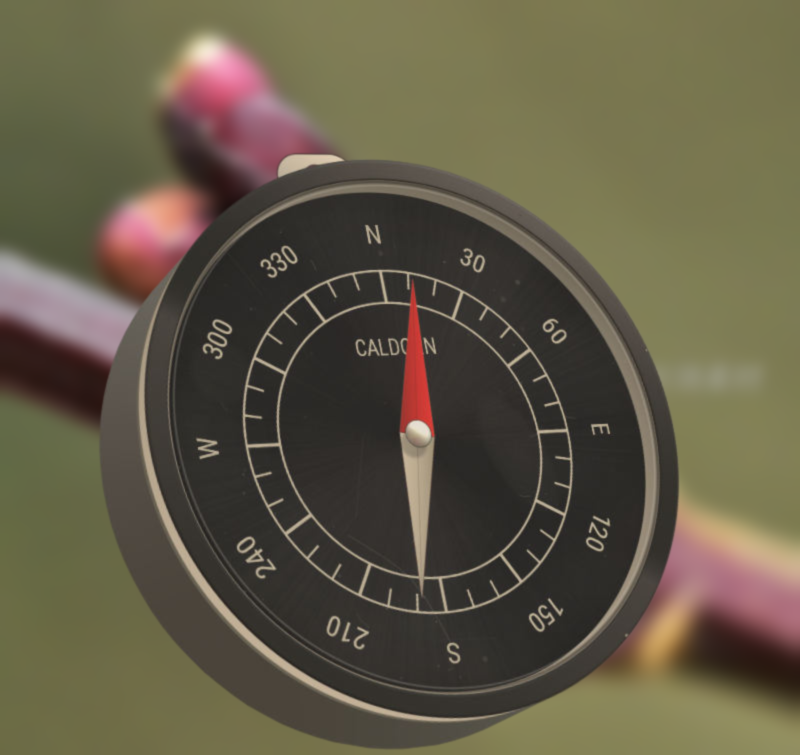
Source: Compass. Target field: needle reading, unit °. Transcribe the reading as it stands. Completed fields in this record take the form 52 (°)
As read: 10 (°)
